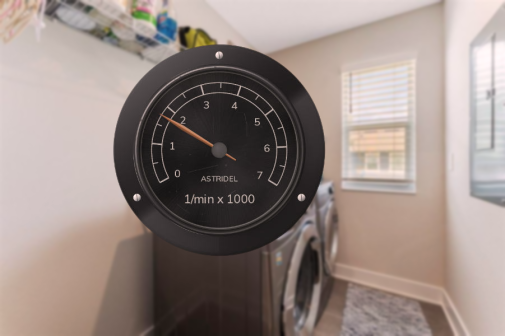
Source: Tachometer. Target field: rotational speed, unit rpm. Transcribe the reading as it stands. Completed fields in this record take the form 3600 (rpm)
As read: 1750 (rpm)
